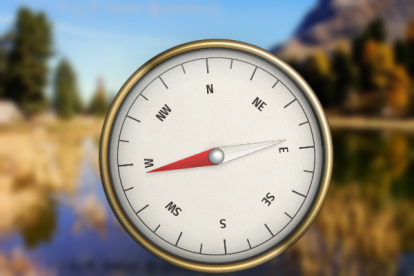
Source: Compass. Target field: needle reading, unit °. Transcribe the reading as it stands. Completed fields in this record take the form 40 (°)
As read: 262.5 (°)
